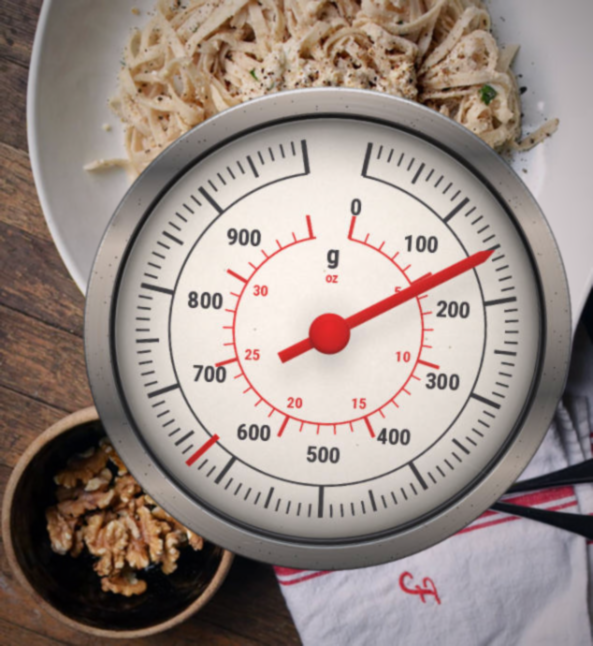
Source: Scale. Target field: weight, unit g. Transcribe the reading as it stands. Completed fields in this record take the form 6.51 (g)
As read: 150 (g)
